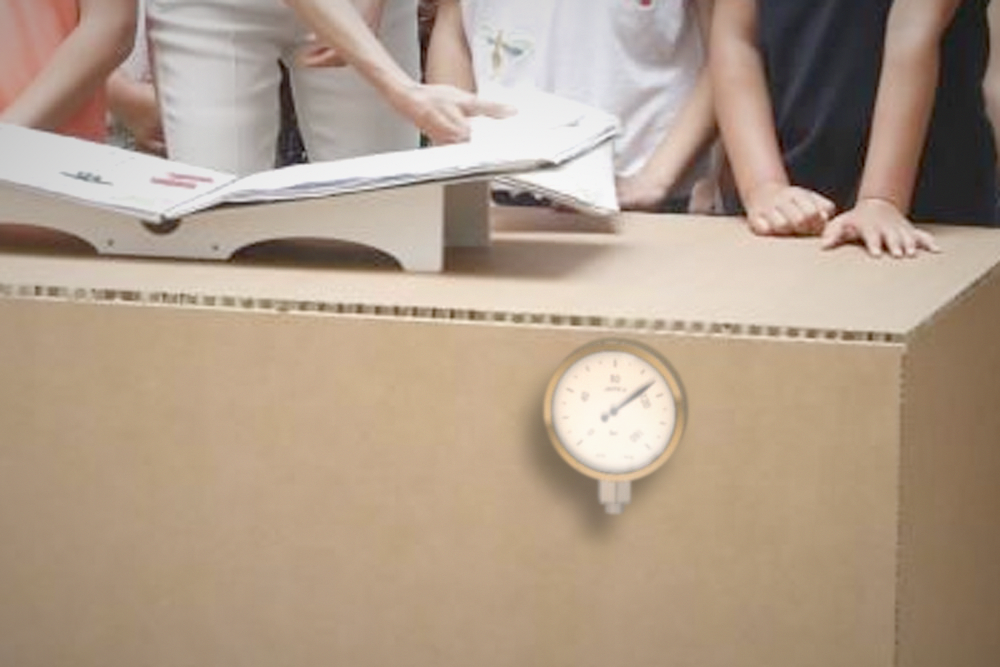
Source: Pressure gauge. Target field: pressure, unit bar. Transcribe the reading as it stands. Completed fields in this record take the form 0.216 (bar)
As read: 110 (bar)
